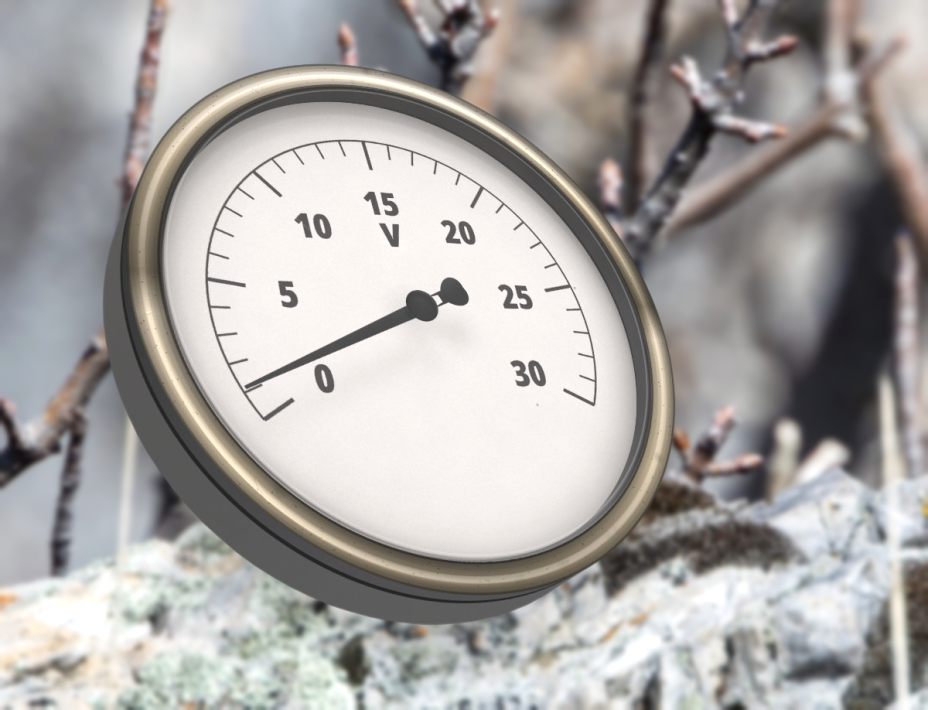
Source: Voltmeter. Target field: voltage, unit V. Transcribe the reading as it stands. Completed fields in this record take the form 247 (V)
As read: 1 (V)
